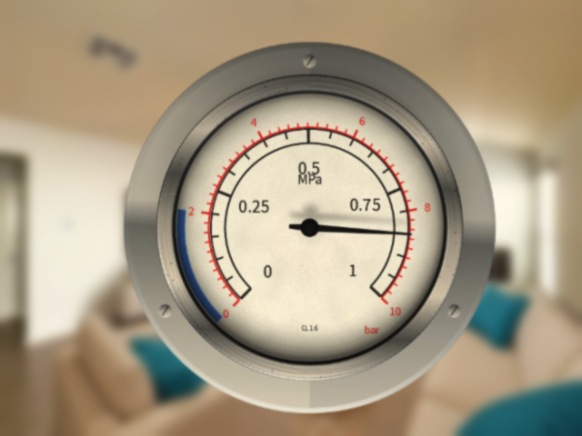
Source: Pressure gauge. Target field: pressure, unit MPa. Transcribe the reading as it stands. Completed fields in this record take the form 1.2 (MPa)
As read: 0.85 (MPa)
